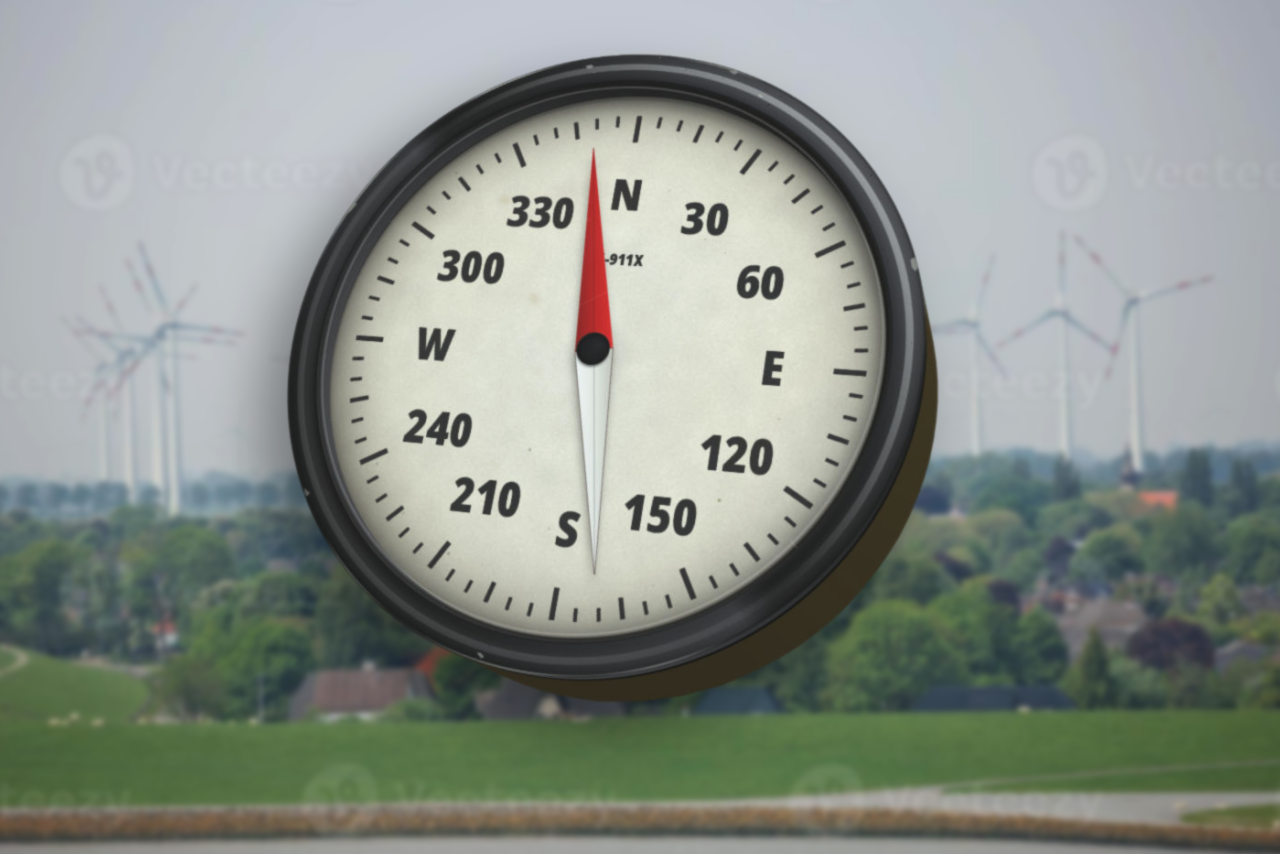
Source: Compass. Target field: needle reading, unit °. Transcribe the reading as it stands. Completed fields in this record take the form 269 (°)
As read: 350 (°)
